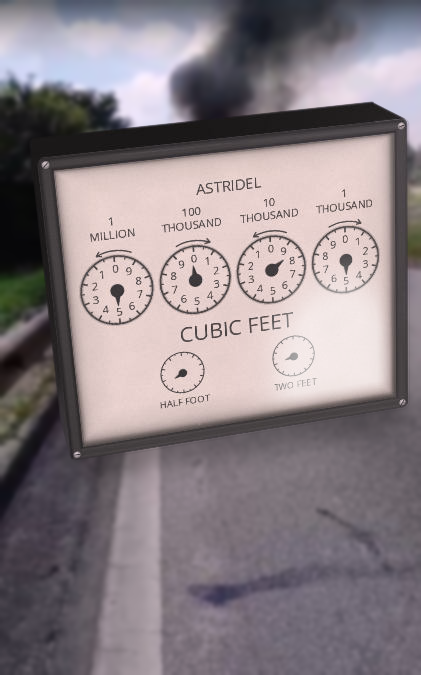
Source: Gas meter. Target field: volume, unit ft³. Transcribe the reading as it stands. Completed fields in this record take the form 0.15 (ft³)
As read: 498500 (ft³)
